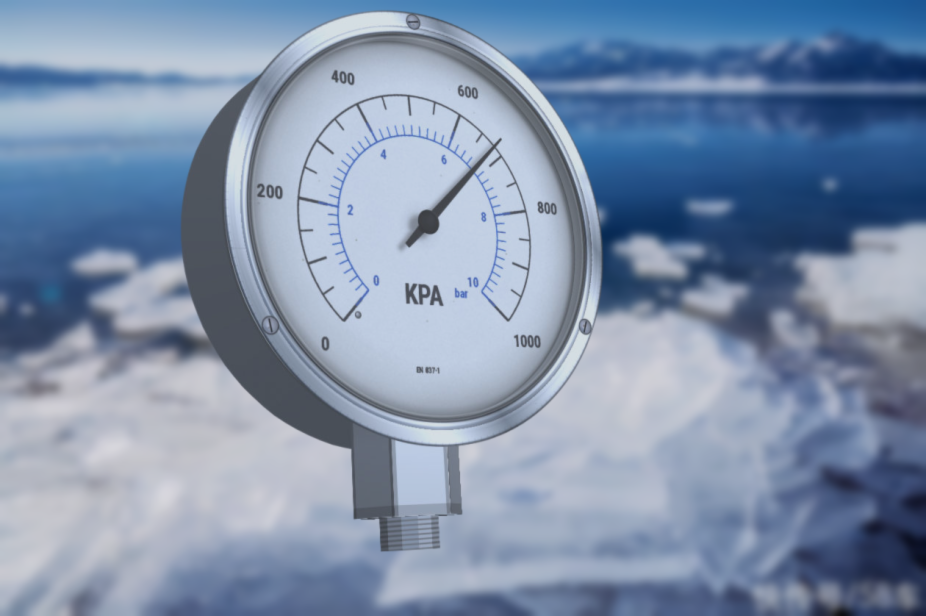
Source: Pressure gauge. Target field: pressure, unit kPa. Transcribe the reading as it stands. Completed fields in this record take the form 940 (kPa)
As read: 675 (kPa)
